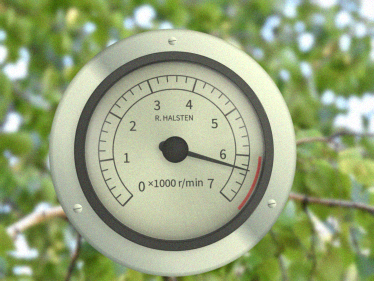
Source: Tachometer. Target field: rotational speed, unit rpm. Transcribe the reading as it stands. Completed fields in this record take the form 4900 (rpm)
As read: 6300 (rpm)
